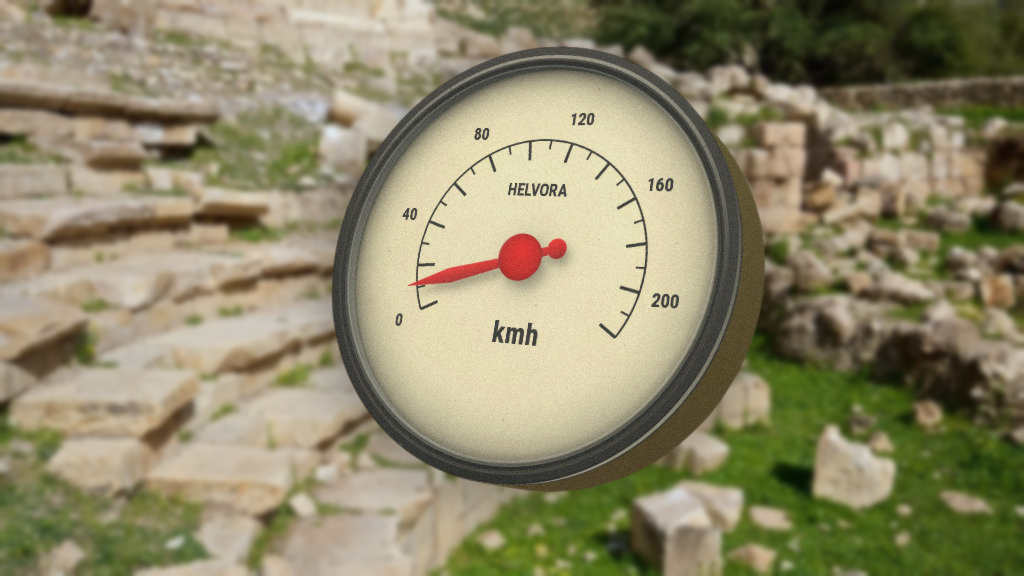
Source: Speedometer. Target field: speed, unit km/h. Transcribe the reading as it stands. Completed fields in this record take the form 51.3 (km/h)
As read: 10 (km/h)
